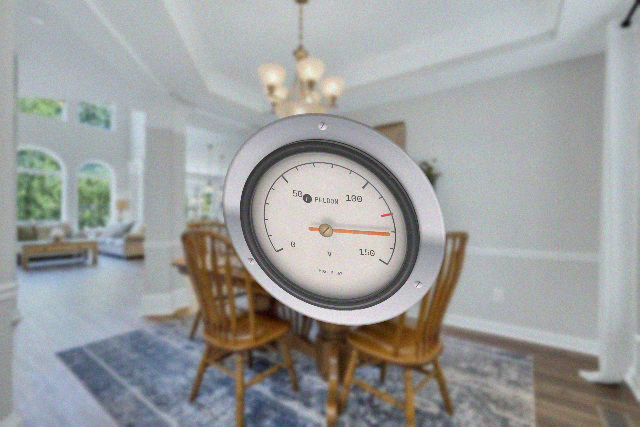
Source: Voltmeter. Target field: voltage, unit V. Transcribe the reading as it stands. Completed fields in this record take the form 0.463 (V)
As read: 130 (V)
